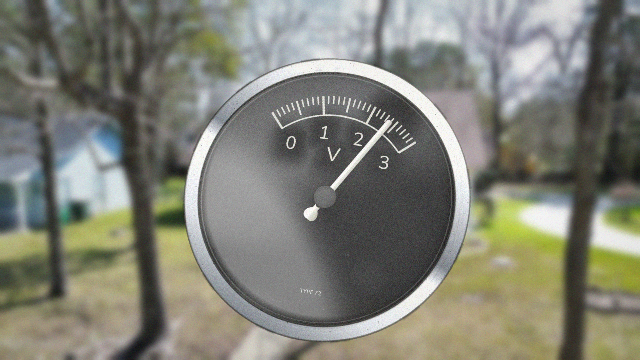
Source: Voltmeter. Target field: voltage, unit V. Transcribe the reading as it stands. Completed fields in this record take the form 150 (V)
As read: 2.4 (V)
